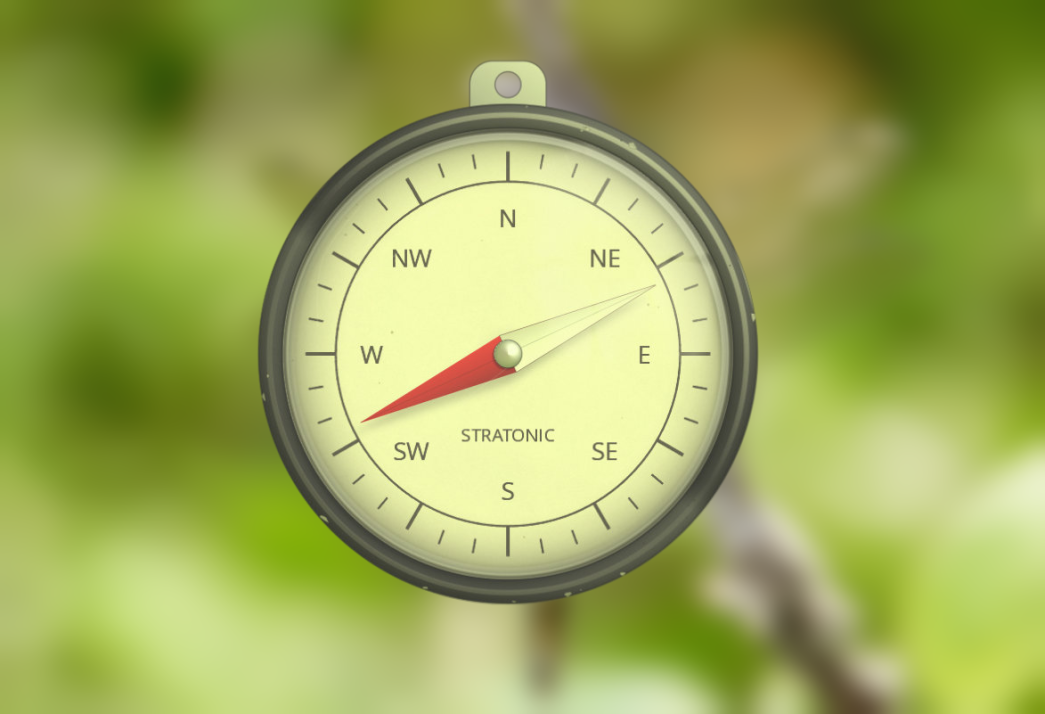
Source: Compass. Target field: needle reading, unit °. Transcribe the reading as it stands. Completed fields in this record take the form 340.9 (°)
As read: 245 (°)
